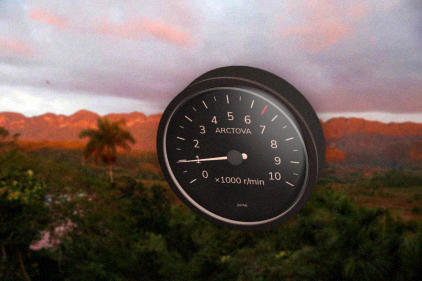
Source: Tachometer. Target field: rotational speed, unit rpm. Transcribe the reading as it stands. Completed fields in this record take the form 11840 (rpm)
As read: 1000 (rpm)
